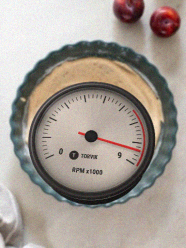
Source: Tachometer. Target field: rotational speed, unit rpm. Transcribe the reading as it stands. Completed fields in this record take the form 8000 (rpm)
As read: 8400 (rpm)
